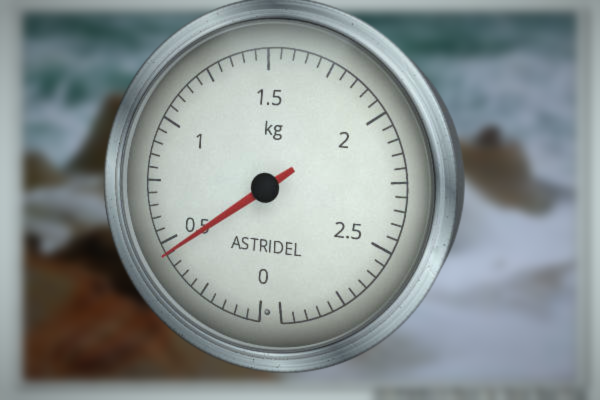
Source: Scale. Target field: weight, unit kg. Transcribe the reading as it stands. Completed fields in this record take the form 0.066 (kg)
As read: 0.45 (kg)
